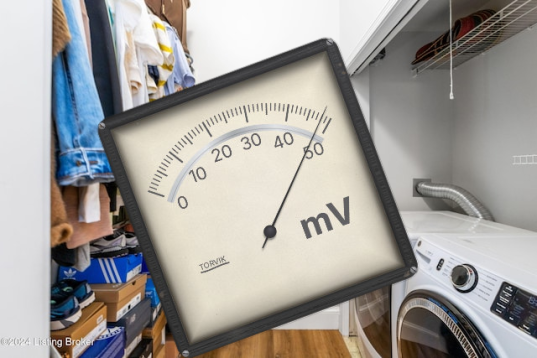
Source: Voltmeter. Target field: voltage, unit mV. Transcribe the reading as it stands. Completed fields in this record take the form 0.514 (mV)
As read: 48 (mV)
